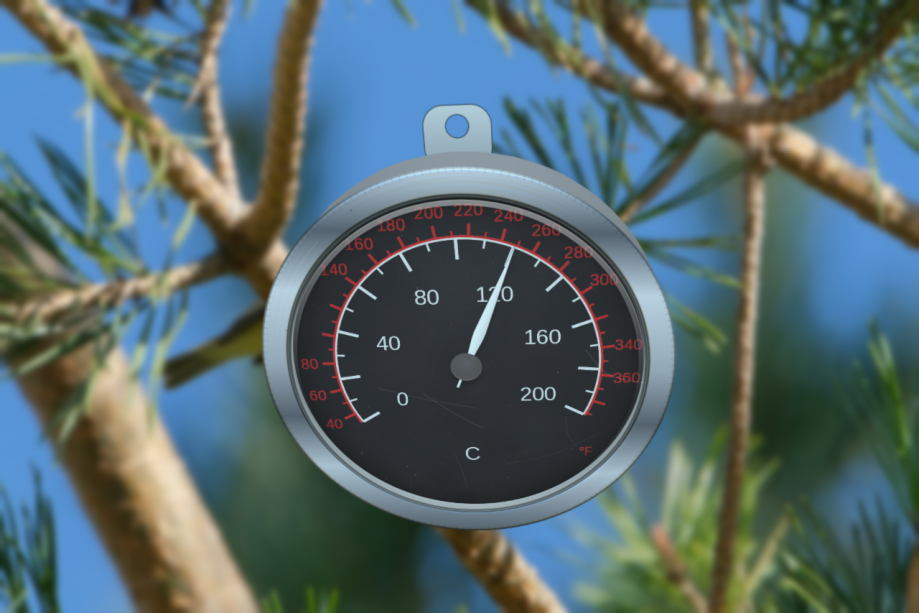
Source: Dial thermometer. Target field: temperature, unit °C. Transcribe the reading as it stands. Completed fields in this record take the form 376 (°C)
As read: 120 (°C)
